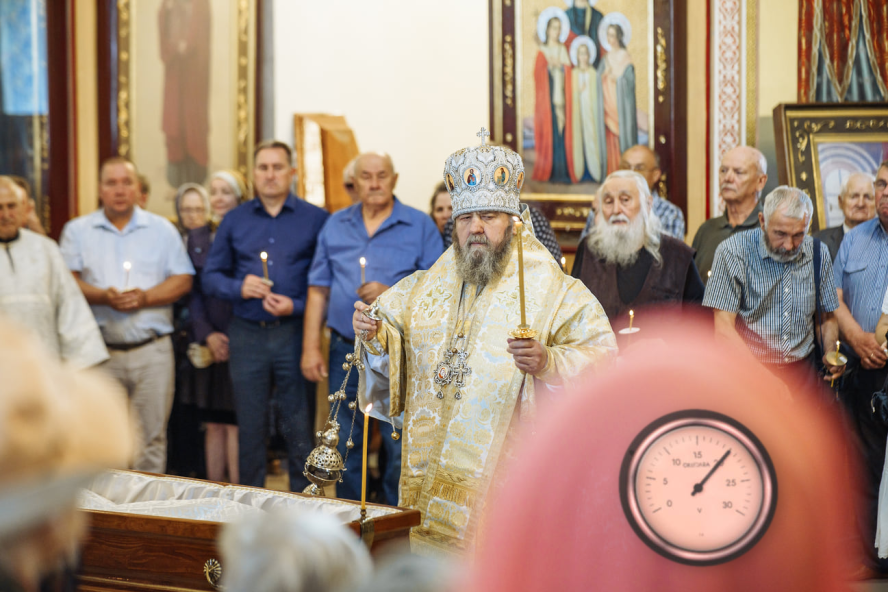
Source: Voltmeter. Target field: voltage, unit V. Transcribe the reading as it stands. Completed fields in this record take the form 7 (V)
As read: 20 (V)
